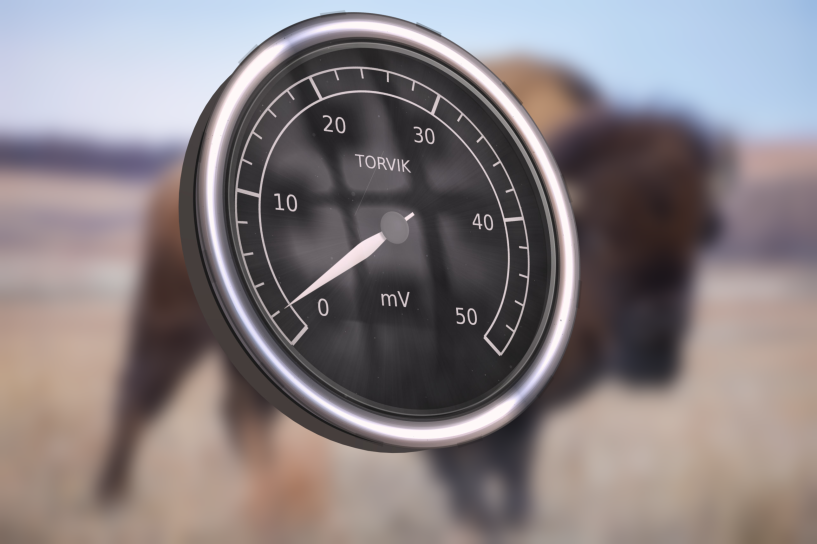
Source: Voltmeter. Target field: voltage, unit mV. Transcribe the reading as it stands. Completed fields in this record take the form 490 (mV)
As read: 2 (mV)
